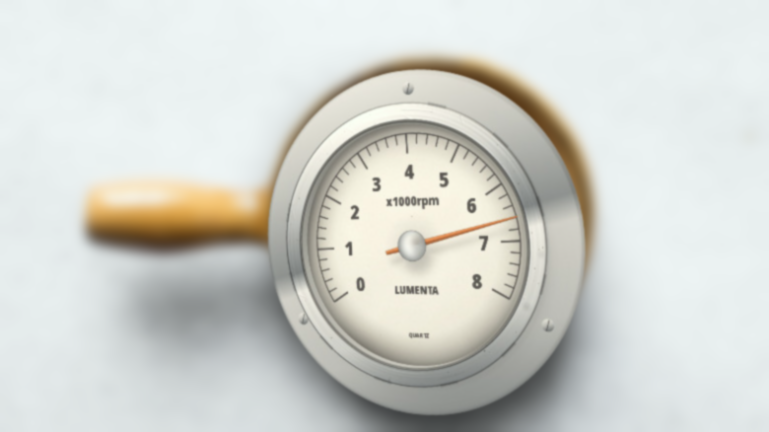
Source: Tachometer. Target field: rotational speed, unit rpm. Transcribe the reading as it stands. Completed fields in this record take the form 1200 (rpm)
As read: 6600 (rpm)
